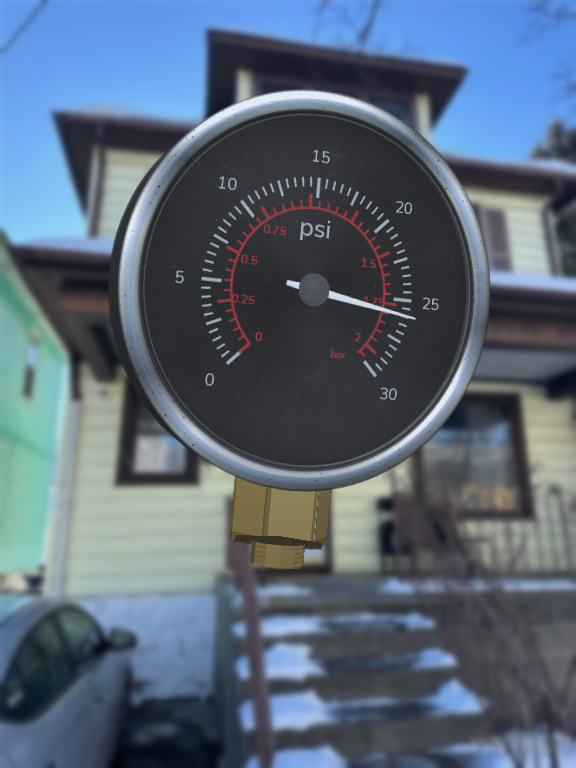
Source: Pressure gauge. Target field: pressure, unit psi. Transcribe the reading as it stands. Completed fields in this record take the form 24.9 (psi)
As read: 26 (psi)
